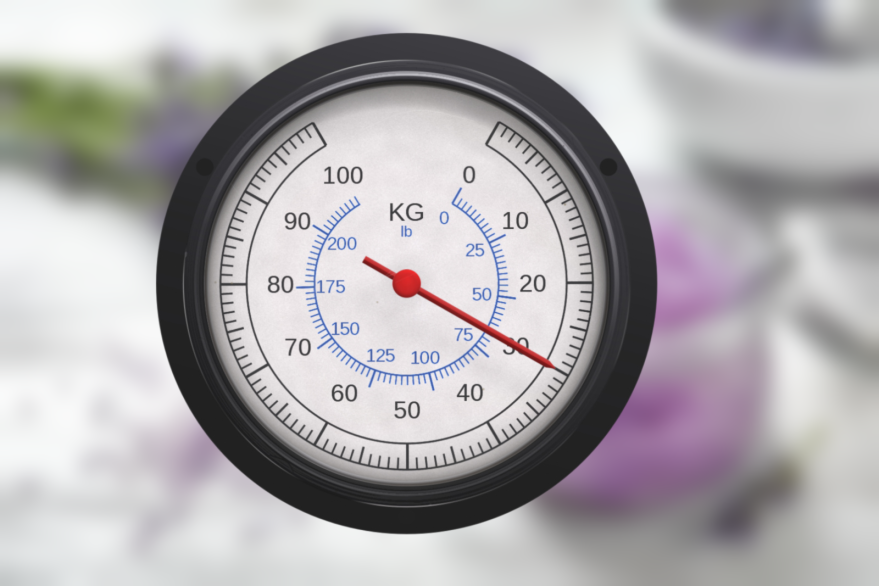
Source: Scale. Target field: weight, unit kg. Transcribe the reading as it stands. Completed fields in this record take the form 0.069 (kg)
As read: 30 (kg)
